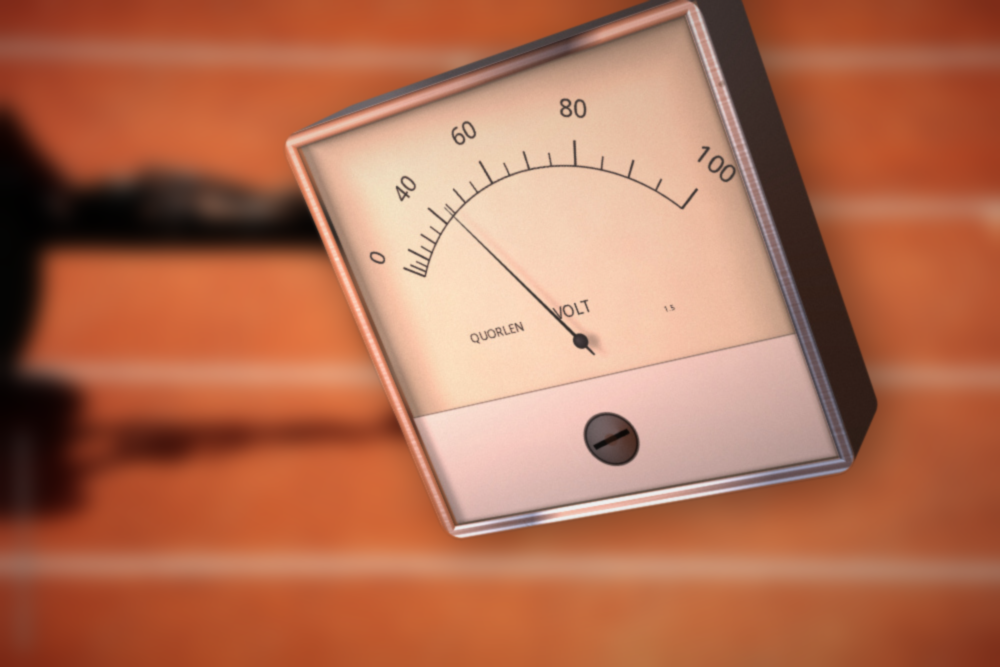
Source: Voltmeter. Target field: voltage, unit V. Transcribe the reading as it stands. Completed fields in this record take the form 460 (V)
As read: 45 (V)
